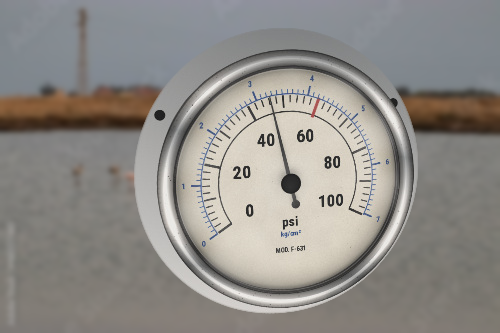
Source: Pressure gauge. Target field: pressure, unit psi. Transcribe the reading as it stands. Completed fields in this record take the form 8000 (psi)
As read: 46 (psi)
